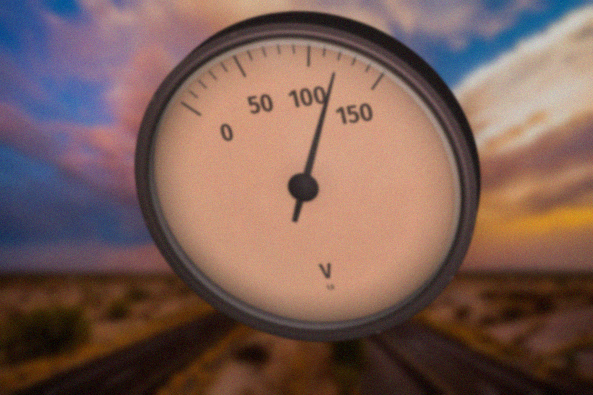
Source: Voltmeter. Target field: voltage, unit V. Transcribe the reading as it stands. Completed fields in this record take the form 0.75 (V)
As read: 120 (V)
